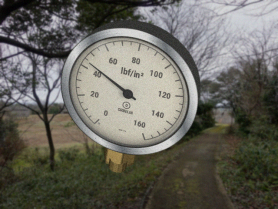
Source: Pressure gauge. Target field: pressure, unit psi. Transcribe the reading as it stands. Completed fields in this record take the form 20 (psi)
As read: 45 (psi)
